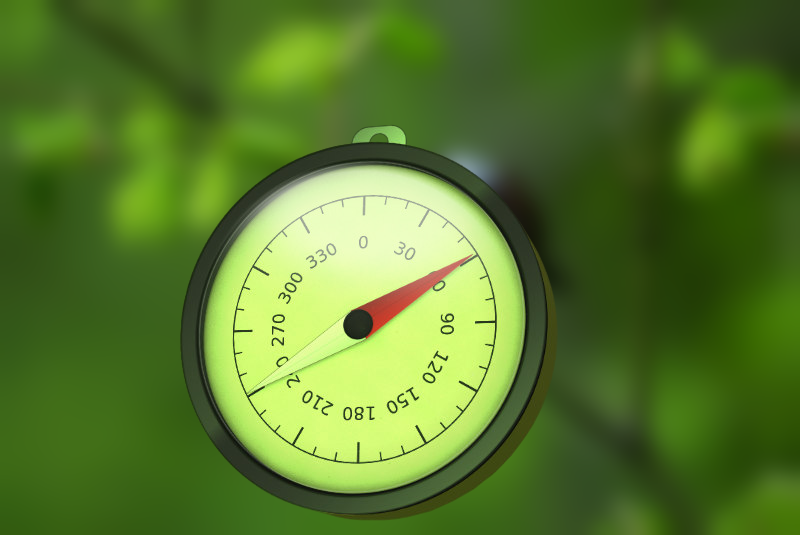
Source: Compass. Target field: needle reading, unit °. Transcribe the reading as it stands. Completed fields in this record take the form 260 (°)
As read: 60 (°)
